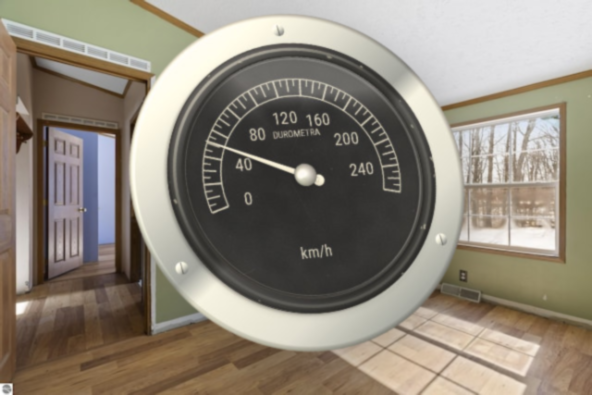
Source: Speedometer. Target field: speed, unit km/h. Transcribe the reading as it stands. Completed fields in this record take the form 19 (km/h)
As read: 50 (km/h)
